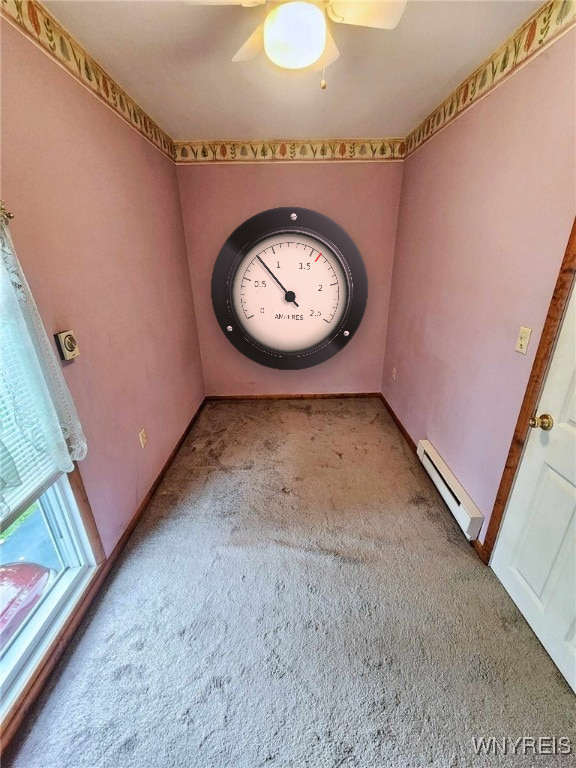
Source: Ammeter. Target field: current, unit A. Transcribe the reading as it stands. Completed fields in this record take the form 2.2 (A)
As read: 0.8 (A)
